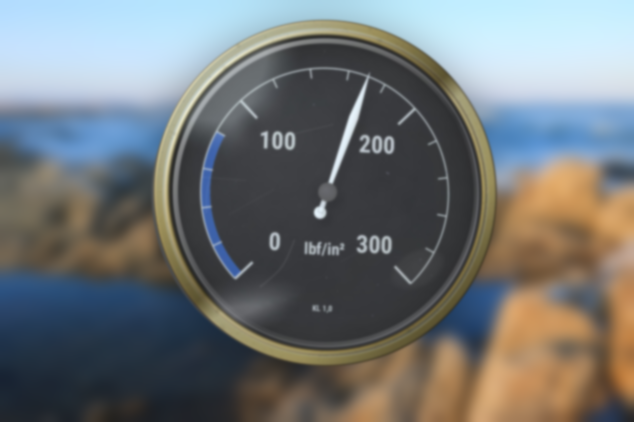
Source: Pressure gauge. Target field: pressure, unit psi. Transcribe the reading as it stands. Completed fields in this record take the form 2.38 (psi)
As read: 170 (psi)
